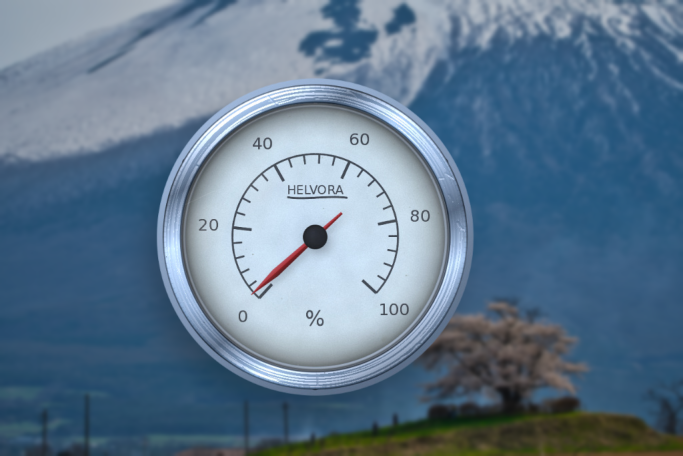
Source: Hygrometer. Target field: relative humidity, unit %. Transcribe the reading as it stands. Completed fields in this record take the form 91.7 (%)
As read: 2 (%)
